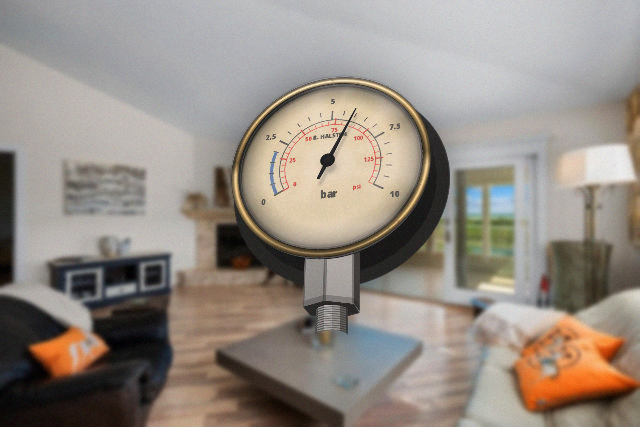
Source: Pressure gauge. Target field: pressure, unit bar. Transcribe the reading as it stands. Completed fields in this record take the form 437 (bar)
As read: 6 (bar)
